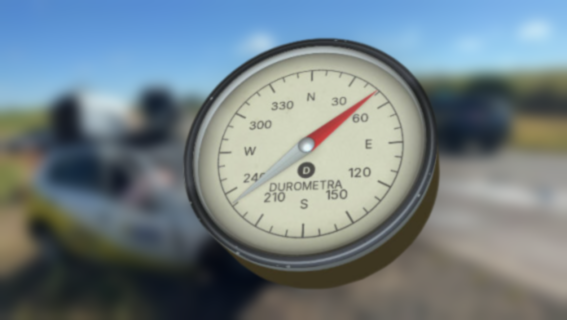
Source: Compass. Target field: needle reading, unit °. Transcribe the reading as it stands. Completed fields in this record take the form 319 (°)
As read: 50 (°)
